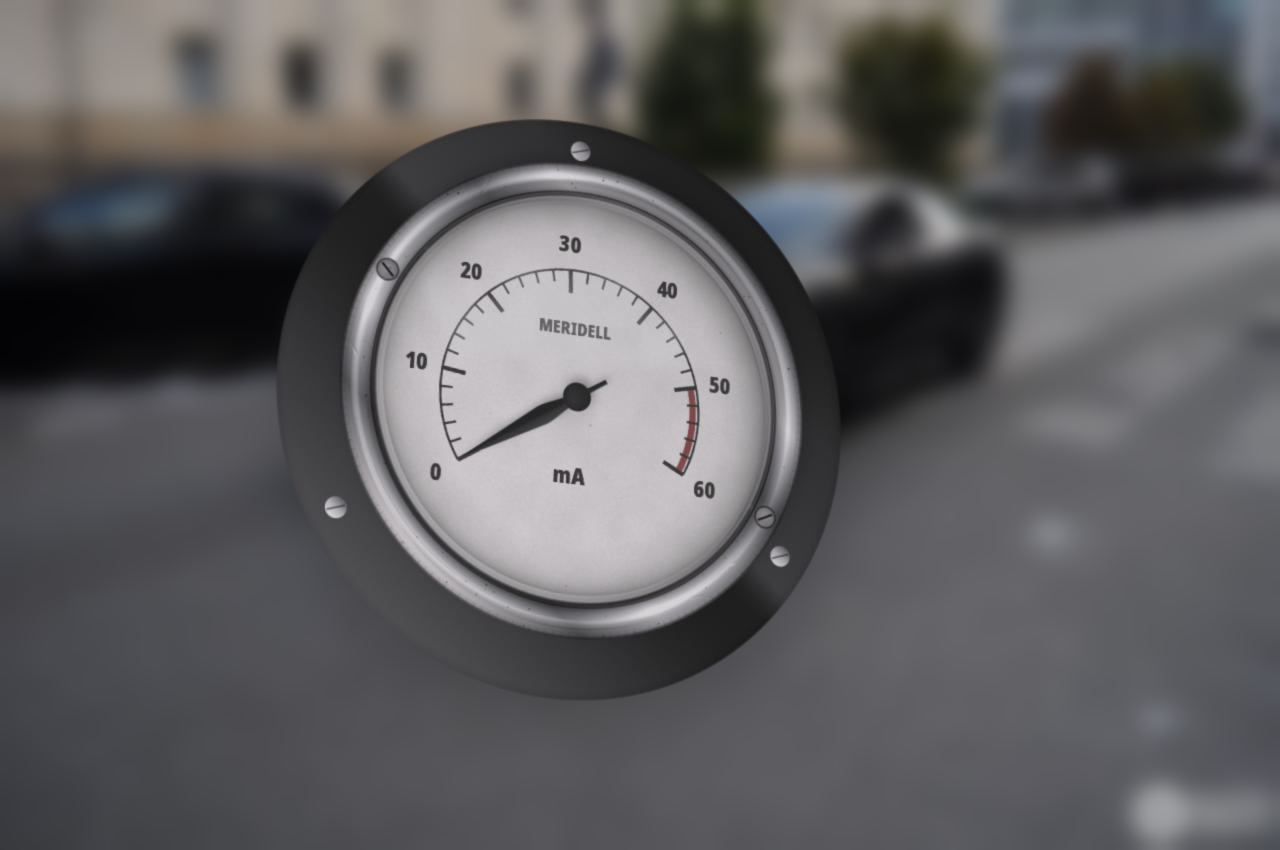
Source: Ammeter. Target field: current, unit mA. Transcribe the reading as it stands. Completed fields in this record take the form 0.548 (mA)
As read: 0 (mA)
